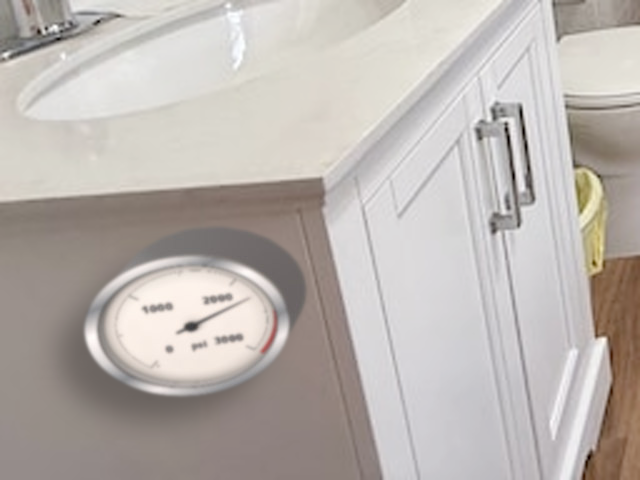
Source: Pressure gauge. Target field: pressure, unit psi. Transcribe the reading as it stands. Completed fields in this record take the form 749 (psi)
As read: 2250 (psi)
